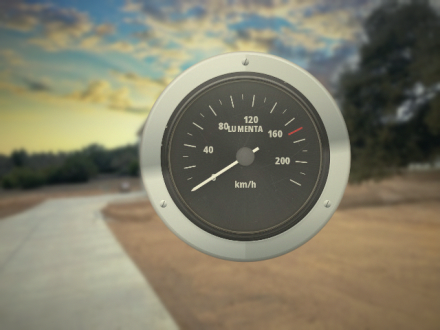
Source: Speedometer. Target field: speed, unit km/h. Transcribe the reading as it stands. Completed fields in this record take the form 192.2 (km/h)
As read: 0 (km/h)
